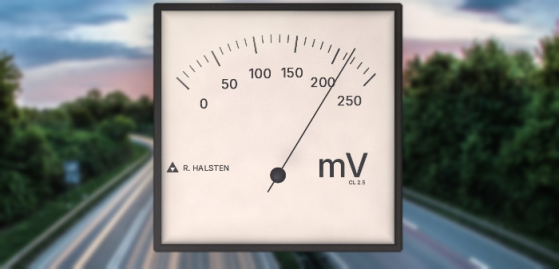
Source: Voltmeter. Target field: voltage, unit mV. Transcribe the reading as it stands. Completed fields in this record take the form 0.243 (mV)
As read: 215 (mV)
